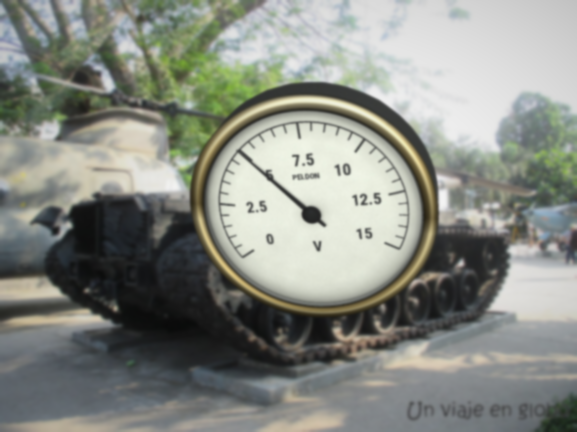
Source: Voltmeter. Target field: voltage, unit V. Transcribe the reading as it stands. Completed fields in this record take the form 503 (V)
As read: 5 (V)
